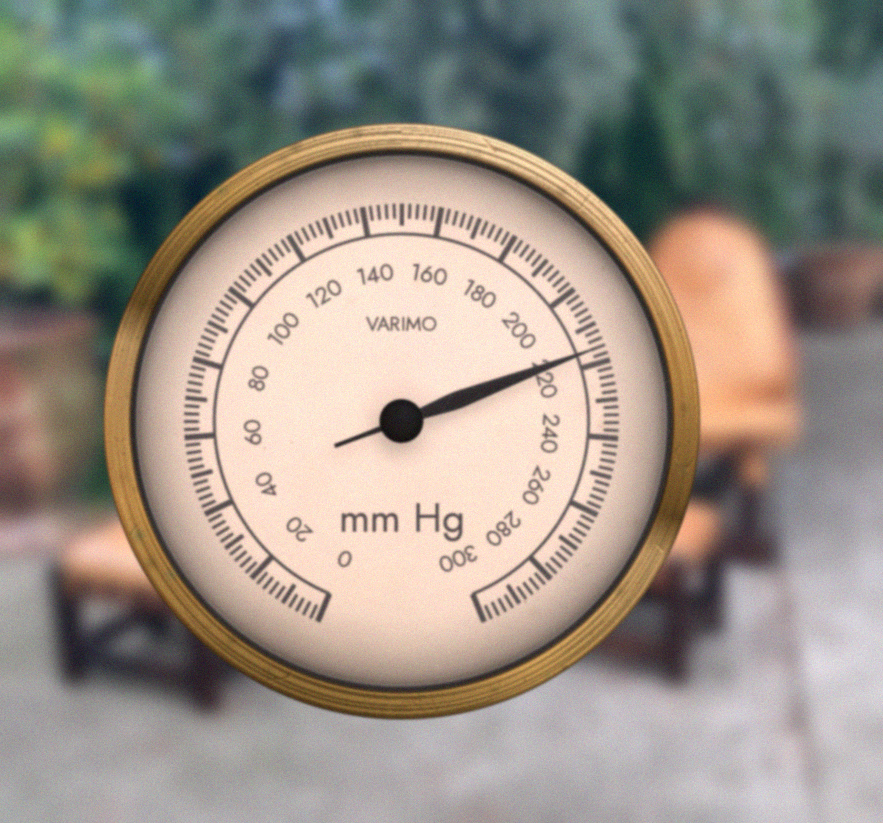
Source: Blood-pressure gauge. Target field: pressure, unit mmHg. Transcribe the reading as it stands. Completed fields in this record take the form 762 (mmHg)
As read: 216 (mmHg)
